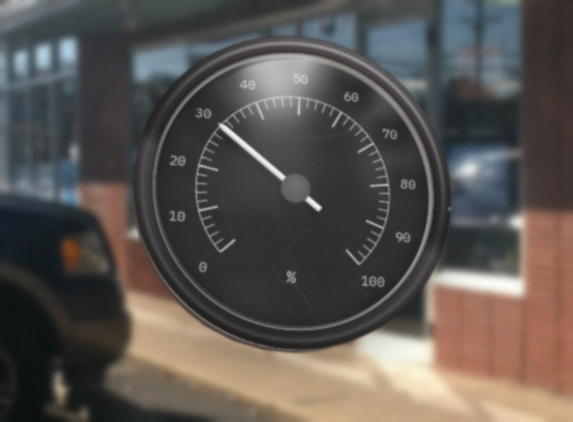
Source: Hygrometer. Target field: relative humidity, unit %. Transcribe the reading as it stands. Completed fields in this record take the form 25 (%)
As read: 30 (%)
